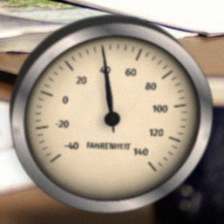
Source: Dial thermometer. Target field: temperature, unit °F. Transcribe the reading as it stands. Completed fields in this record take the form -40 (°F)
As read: 40 (°F)
